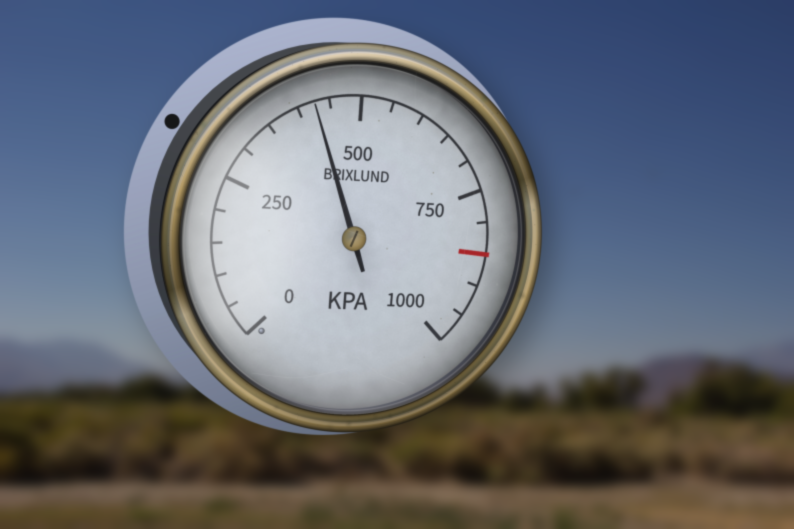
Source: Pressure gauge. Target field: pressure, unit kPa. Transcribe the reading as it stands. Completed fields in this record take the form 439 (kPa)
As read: 425 (kPa)
